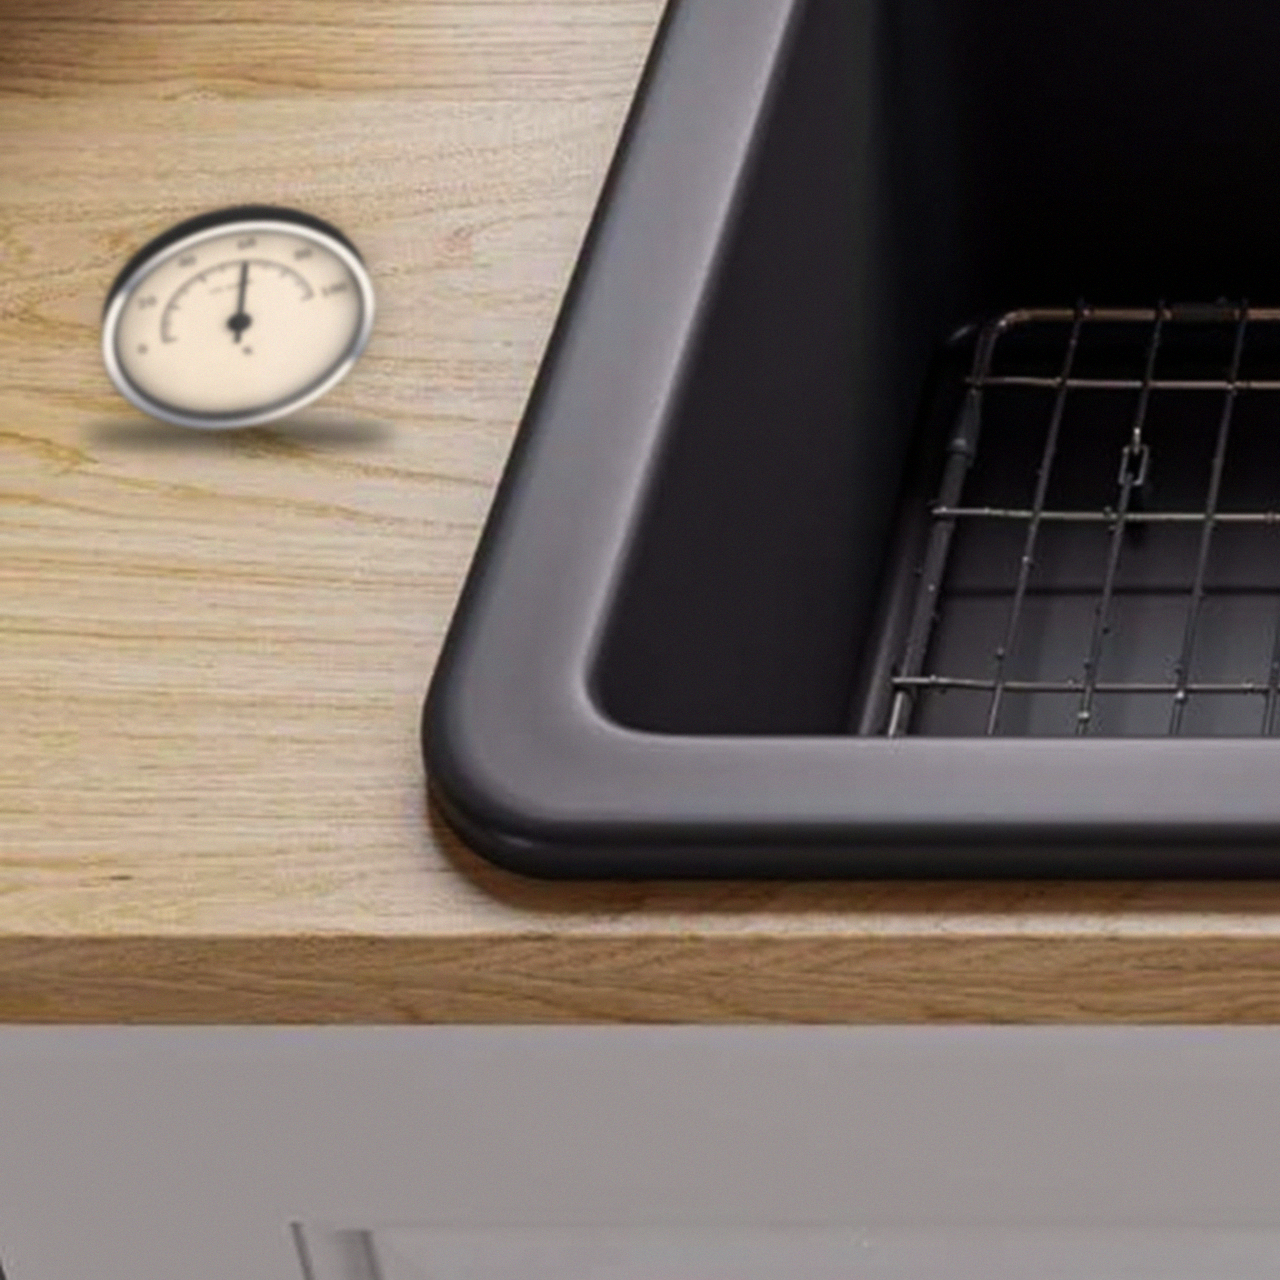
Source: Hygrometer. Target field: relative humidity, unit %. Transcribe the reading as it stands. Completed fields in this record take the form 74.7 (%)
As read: 60 (%)
